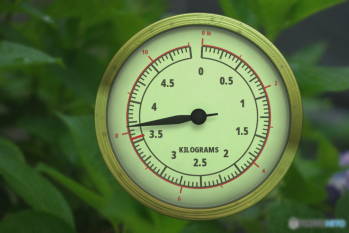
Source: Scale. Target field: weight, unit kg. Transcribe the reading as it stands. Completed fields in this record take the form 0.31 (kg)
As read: 3.7 (kg)
